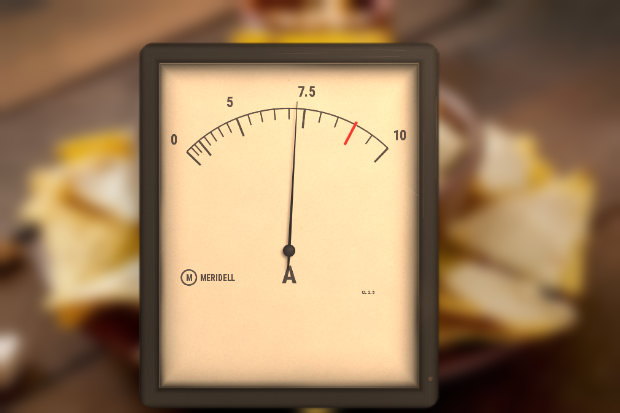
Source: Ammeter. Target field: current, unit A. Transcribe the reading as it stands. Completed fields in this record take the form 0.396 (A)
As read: 7.25 (A)
